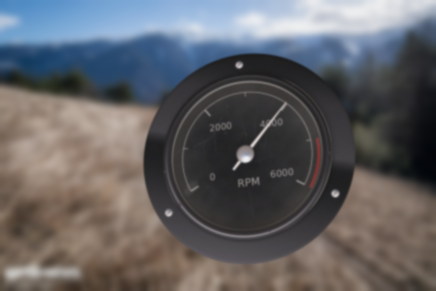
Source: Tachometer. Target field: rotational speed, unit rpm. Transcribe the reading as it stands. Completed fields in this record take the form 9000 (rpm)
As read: 4000 (rpm)
